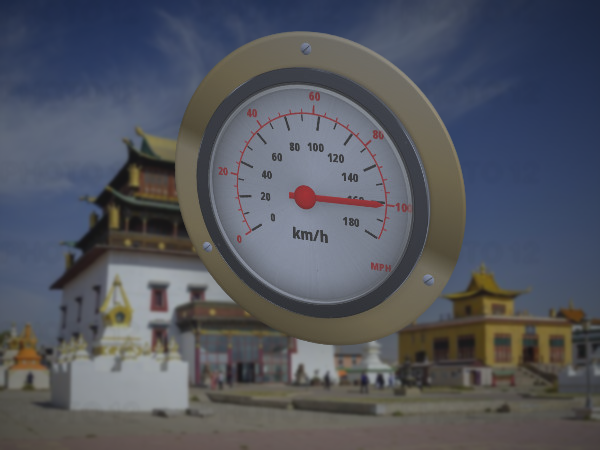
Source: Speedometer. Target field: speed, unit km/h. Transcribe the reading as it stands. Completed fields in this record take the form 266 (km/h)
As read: 160 (km/h)
